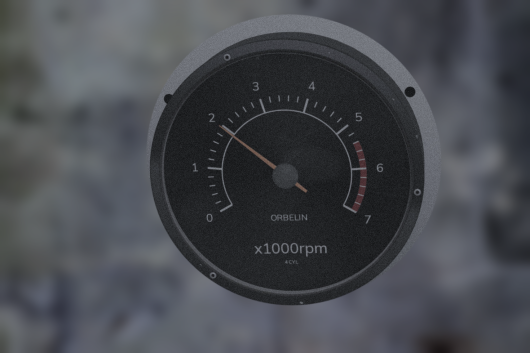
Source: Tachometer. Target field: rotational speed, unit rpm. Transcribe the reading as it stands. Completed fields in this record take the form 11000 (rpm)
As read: 2000 (rpm)
